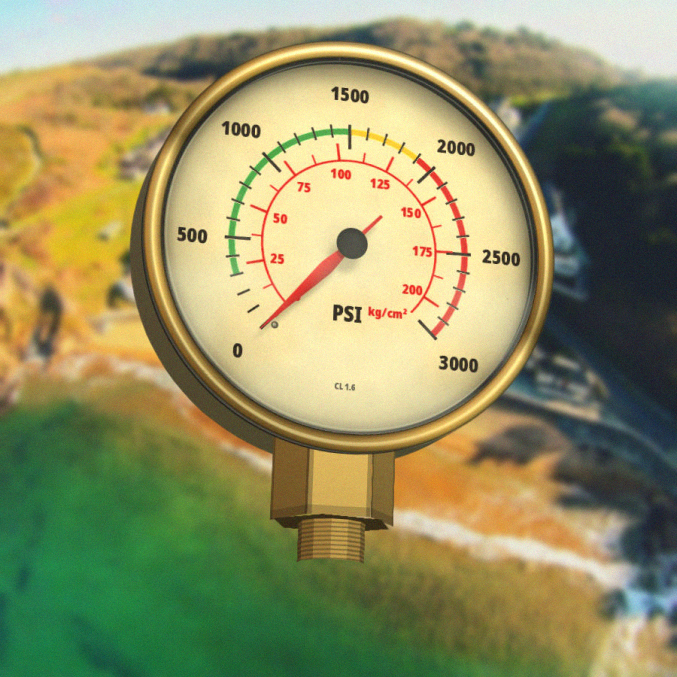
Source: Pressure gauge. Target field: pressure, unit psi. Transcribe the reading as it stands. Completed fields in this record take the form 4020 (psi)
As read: 0 (psi)
